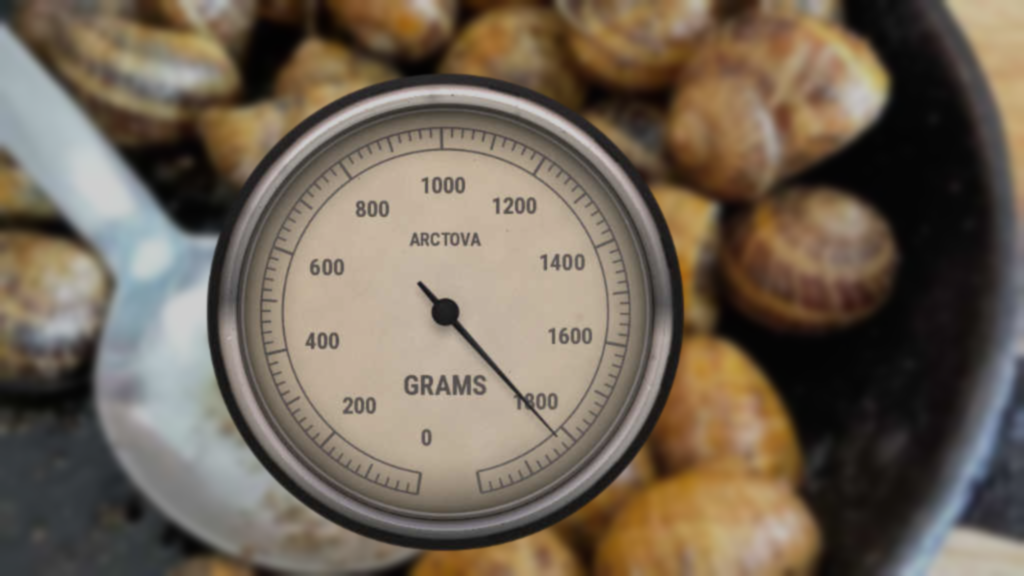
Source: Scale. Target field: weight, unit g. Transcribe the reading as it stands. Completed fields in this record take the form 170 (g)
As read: 1820 (g)
